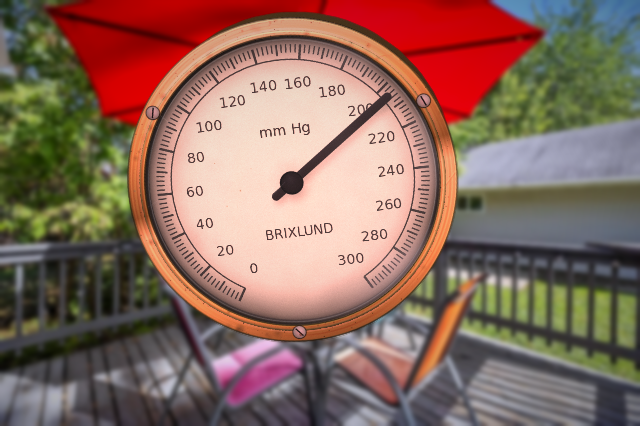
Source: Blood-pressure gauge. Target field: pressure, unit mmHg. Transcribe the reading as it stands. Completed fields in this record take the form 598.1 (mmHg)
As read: 204 (mmHg)
